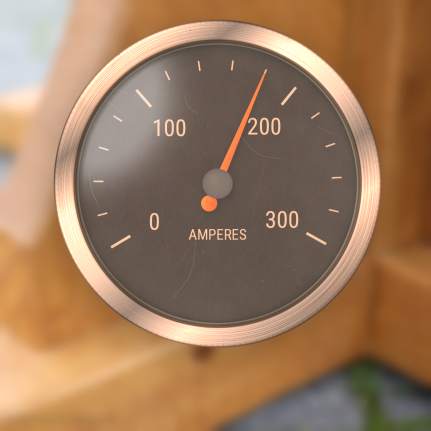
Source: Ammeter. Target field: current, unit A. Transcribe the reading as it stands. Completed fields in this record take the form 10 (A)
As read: 180 (A)
